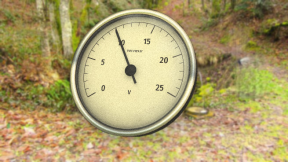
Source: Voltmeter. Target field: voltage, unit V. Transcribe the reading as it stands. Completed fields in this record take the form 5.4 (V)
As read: 10 (V)
